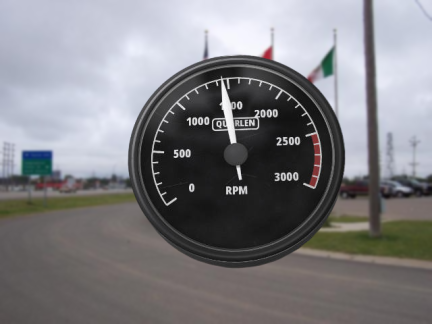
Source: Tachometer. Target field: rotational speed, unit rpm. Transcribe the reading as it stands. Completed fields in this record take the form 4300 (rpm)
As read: 1450 (rpm)
